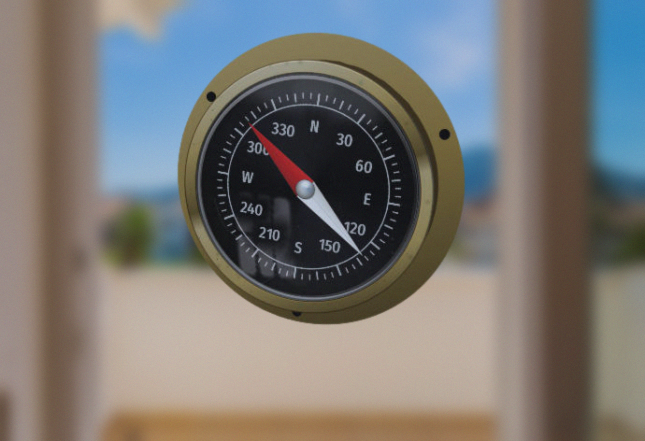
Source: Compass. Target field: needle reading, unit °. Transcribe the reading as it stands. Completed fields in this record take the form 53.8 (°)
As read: 310 (°)
